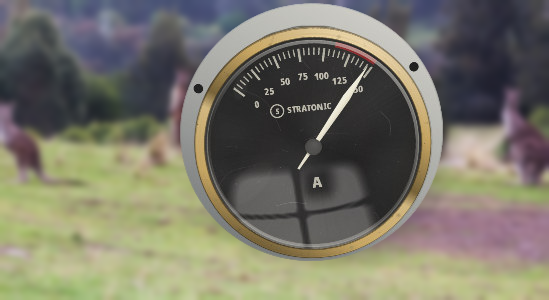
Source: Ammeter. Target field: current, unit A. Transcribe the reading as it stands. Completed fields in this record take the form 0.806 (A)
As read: 145 (A)
